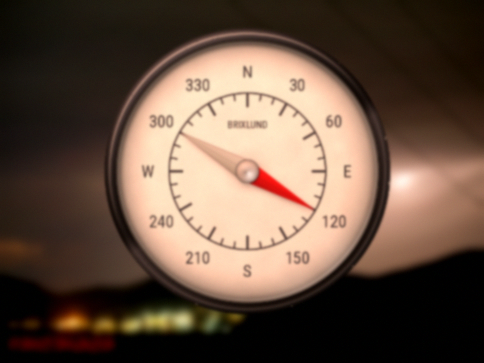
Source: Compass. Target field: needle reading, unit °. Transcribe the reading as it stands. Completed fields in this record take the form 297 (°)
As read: 120 (°)
